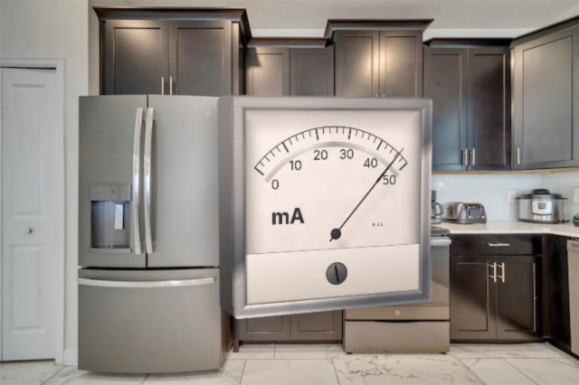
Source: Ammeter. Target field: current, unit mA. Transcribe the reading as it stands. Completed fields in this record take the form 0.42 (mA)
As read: 46 (mA)
